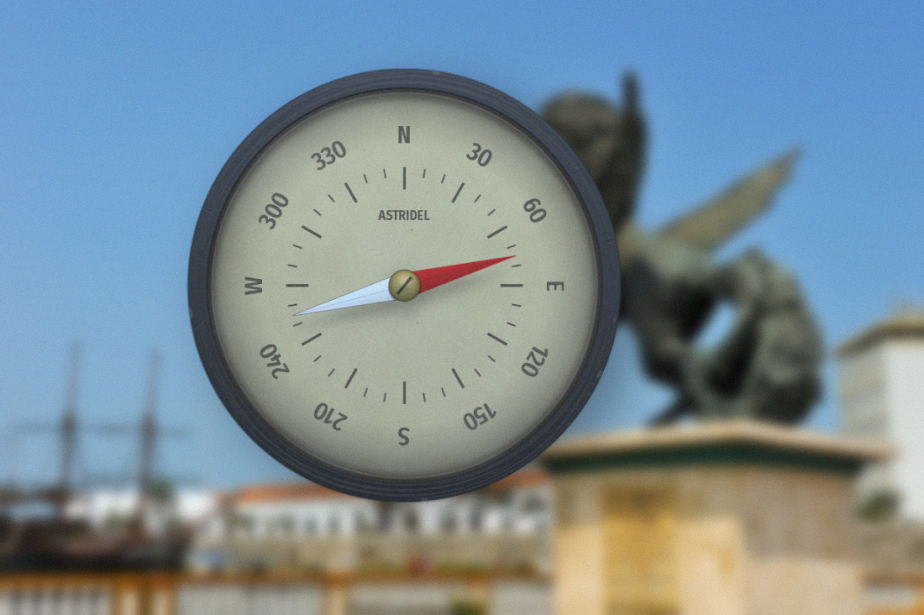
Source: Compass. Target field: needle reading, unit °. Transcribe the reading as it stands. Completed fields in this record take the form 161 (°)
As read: 75 (°)
